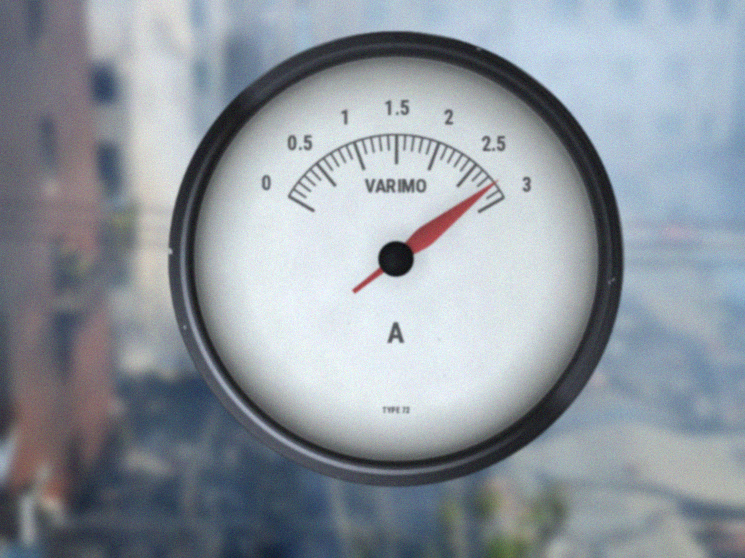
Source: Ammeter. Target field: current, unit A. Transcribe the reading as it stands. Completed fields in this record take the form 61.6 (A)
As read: 2.8 (A)
